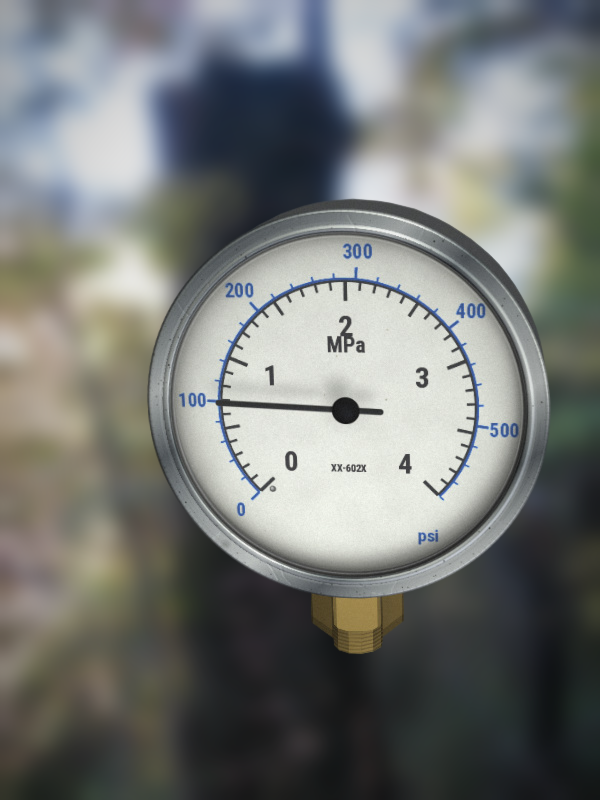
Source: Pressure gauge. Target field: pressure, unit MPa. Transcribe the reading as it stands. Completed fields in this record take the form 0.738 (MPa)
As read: 0.7 (MPa)
